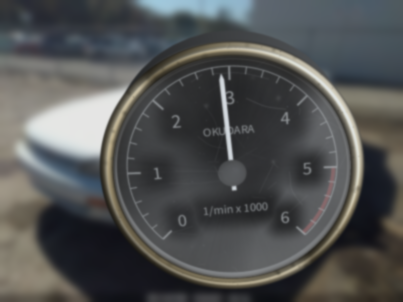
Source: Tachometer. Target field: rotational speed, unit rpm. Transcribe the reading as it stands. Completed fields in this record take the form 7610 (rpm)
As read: 2900 (rpm)
